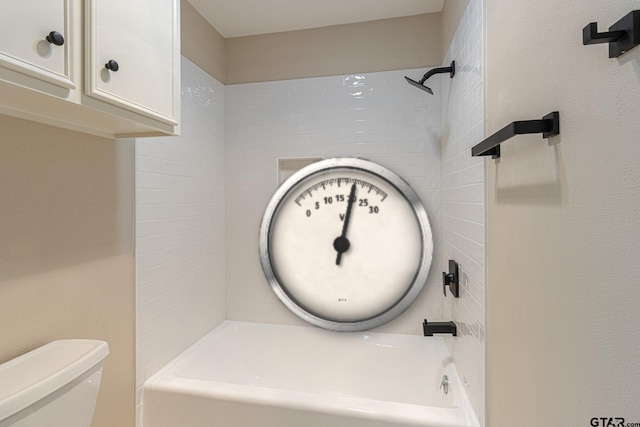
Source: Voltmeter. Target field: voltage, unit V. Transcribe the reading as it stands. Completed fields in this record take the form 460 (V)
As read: 20 (V)
